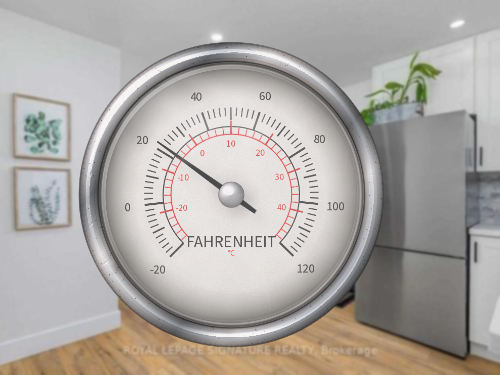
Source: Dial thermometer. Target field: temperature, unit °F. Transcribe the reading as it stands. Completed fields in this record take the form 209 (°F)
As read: 22 (°F)
